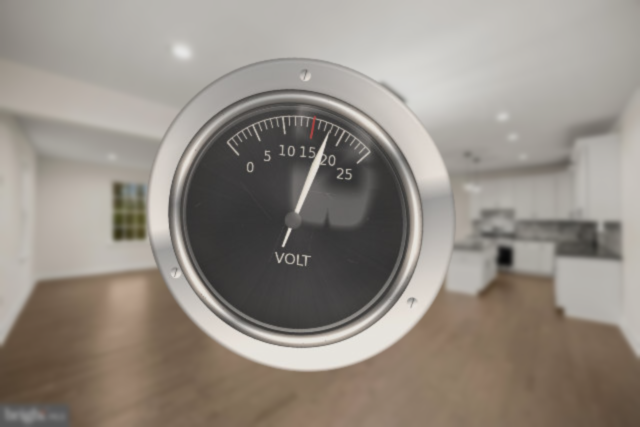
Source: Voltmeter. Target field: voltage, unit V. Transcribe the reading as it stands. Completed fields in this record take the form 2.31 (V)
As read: 18 (V)
